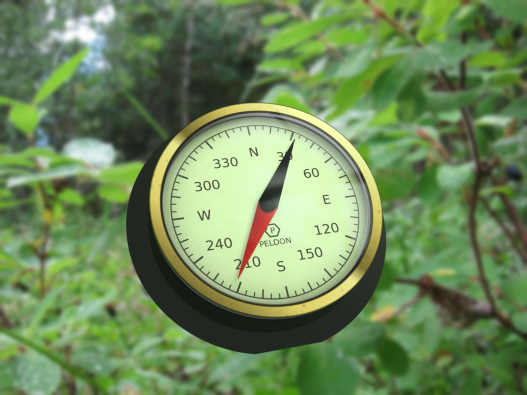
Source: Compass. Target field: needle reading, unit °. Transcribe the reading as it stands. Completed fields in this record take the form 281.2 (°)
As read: 212.5 (°)
